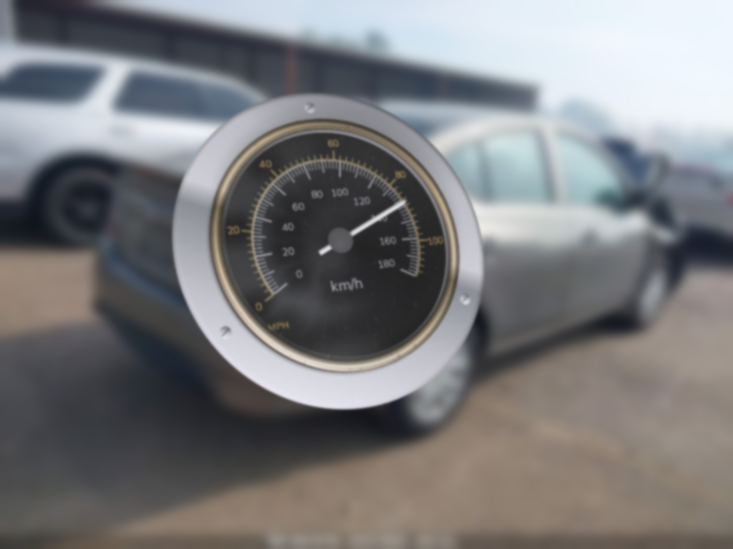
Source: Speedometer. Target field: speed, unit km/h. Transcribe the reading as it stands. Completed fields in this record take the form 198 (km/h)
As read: 140 (km/h)
